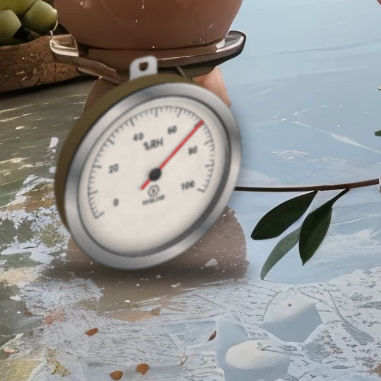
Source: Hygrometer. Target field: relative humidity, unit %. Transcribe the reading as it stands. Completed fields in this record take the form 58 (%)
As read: 70 (%)
